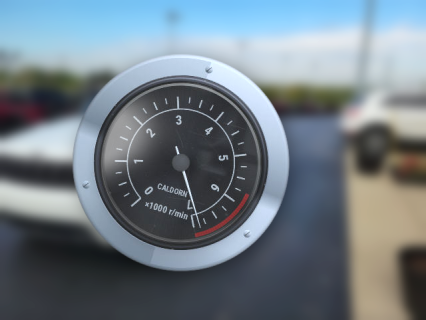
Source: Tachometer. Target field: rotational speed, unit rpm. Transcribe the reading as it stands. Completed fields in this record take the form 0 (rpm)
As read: 6875 (rpm)
